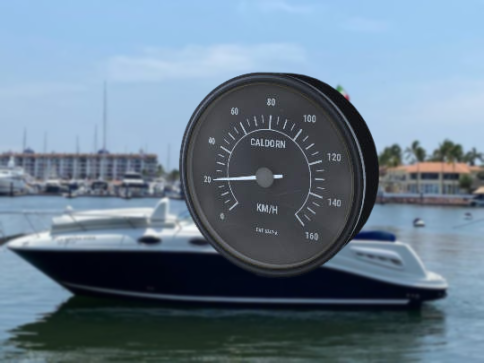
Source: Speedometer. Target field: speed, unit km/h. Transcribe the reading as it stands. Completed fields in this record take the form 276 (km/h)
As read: 20 (km/h)
